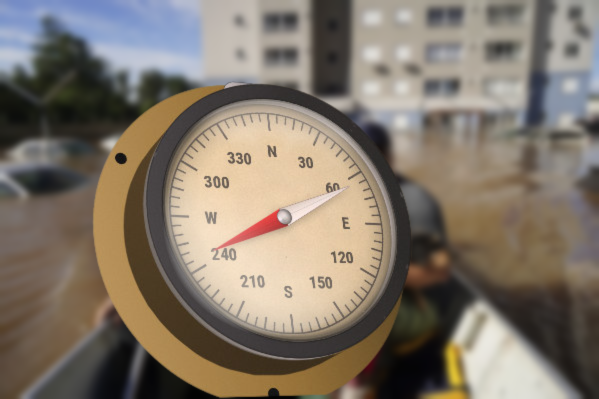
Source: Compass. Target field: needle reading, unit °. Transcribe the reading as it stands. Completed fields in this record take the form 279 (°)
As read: 245 (°)
